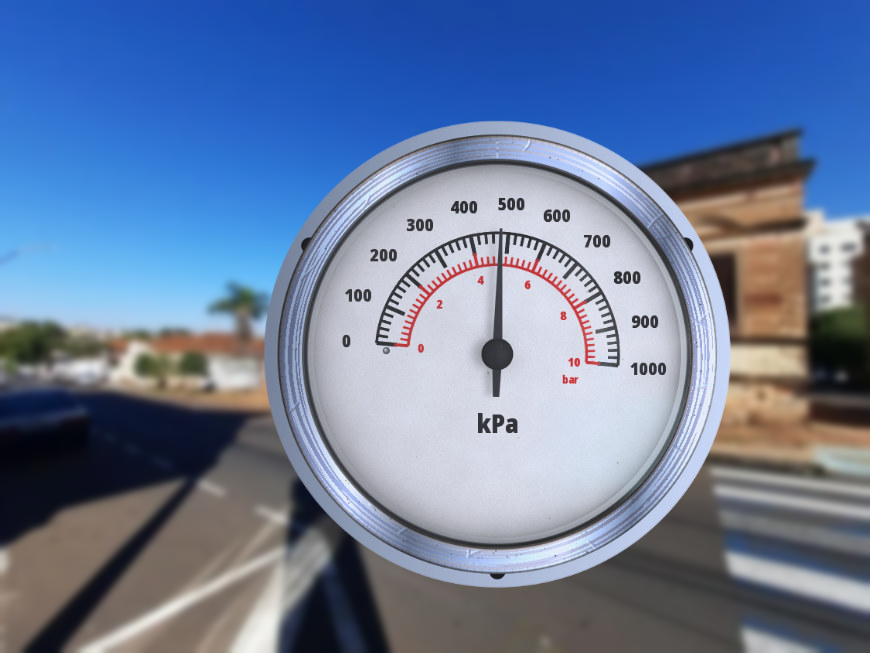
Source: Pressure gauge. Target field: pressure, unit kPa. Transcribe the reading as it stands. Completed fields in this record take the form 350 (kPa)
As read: 480 (kPa)
